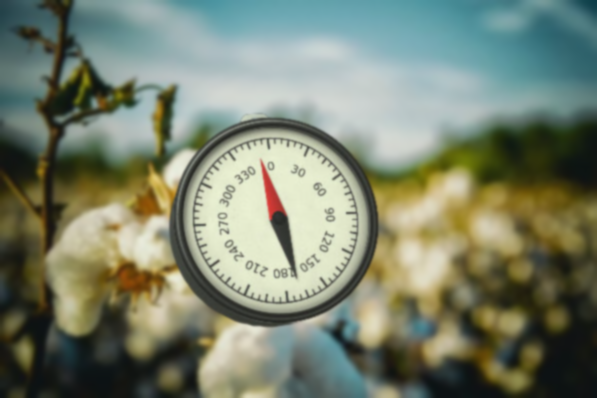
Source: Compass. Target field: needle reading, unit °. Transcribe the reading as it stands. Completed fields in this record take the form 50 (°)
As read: 350 (°)
